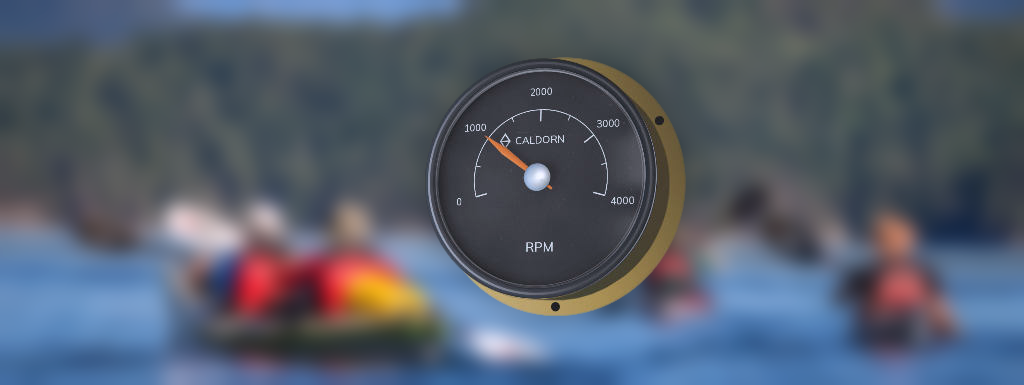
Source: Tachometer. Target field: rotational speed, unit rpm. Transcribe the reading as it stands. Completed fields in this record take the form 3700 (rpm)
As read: 1000 (rpm)
